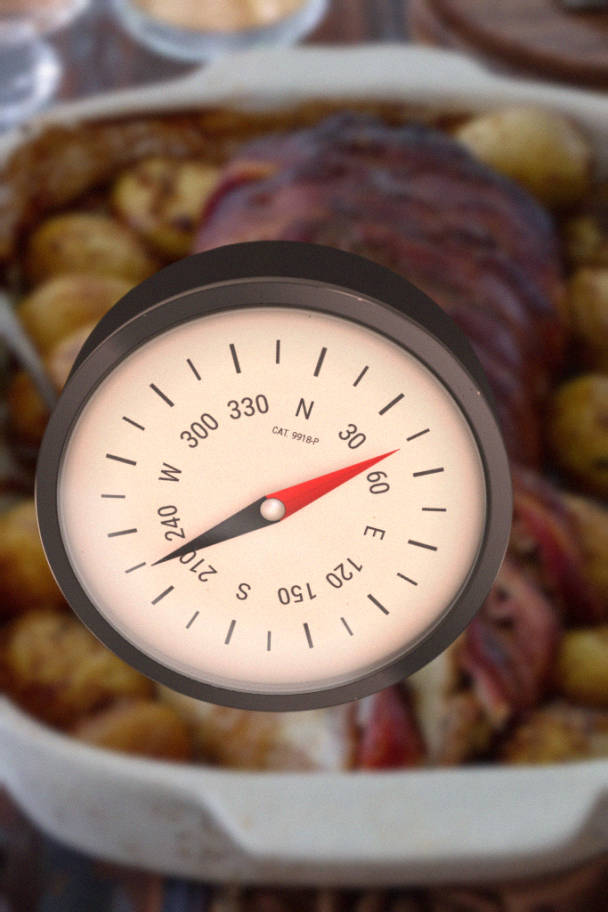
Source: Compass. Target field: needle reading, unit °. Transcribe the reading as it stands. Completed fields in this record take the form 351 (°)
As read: 45 (°)
